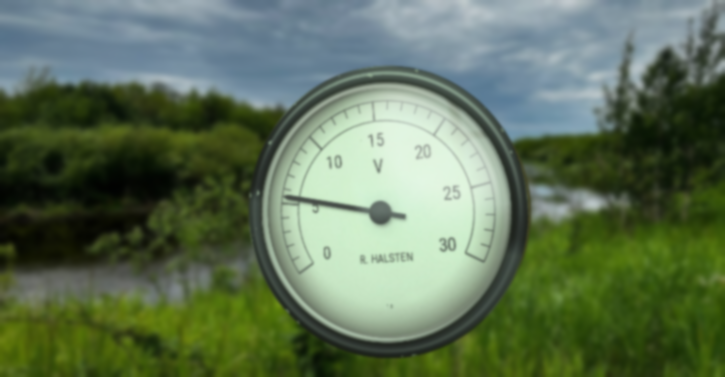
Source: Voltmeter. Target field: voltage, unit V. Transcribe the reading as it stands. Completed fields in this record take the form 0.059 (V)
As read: 5.5 (V)
